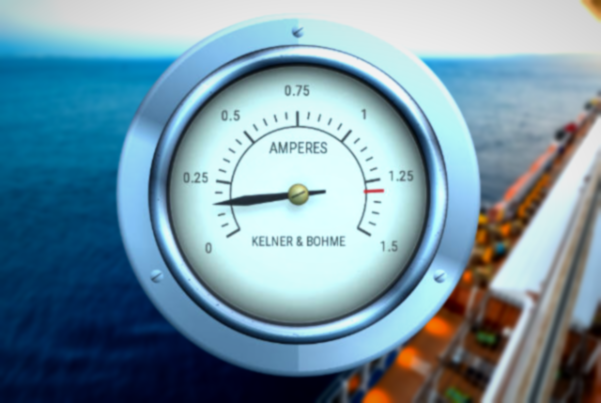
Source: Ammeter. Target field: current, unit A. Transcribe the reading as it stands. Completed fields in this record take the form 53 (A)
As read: 0.15 (A)
